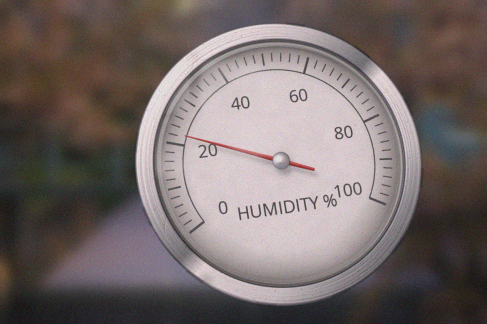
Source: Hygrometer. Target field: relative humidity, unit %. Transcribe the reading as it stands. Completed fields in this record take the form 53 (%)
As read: 22 (%)
